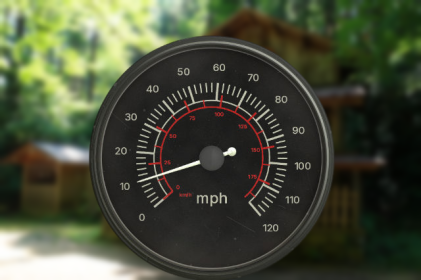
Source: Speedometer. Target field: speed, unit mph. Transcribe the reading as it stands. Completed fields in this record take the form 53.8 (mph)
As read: 10 (mph)
